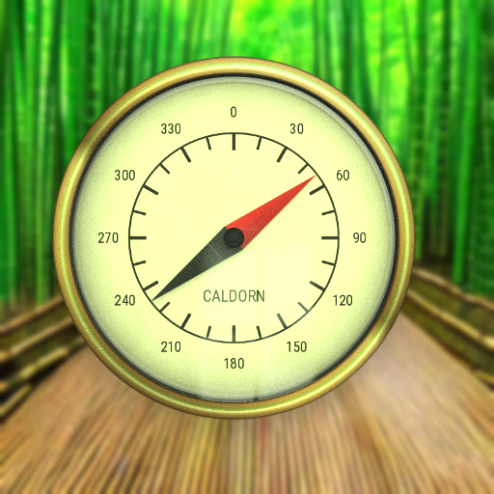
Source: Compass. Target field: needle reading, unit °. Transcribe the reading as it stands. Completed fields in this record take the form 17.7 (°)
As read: 52.5 (°)
